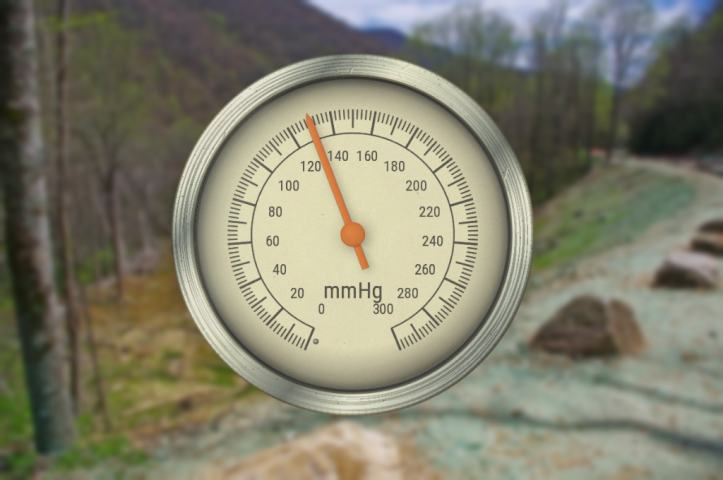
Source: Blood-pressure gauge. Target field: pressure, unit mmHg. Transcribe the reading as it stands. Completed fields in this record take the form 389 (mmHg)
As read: 130 (mmHg)
